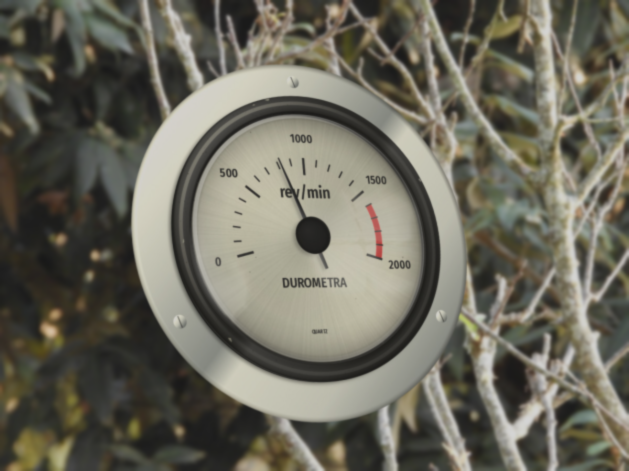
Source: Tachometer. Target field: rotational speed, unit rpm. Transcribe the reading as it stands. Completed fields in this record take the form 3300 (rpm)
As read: 800 (rpm)
